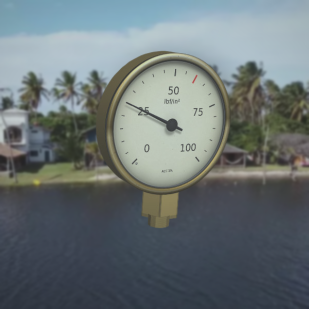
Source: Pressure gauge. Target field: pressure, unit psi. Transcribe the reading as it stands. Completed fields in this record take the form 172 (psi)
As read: 25 (psi)
